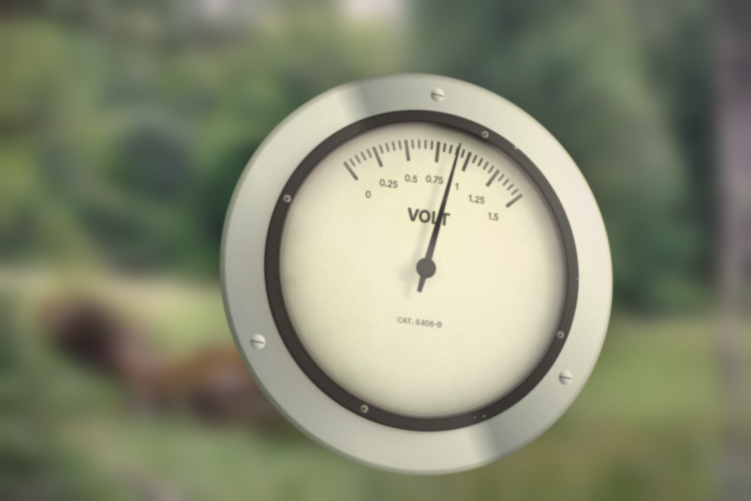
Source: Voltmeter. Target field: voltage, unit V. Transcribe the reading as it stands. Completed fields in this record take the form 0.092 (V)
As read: 0.9 (V)
